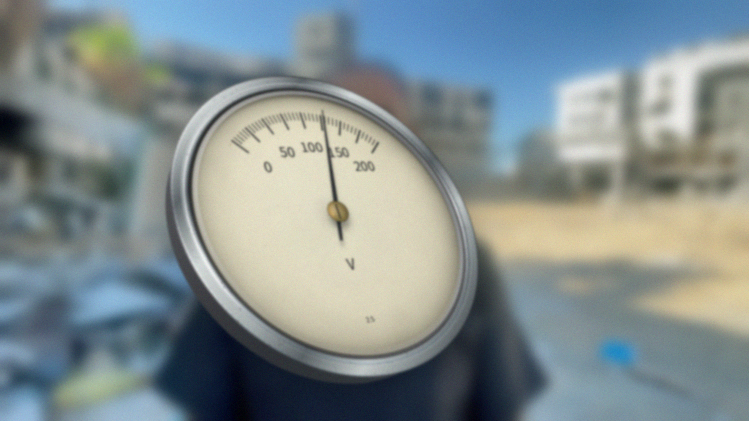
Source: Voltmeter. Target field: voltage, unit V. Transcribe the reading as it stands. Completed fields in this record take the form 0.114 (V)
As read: 125 (V)
